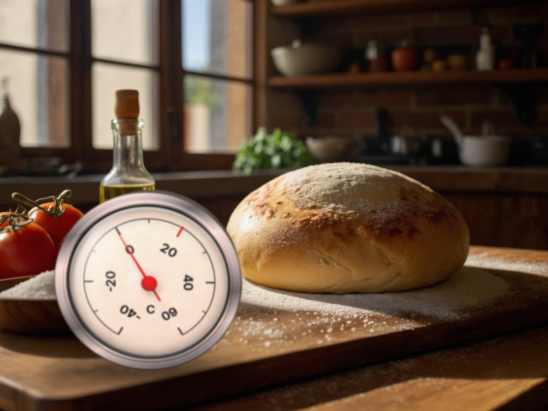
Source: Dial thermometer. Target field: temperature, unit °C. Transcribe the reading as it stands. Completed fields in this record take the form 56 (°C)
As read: 0 (°C)
